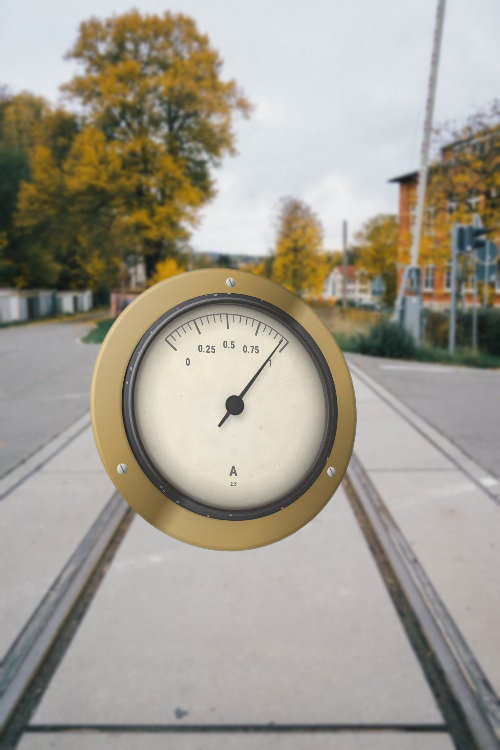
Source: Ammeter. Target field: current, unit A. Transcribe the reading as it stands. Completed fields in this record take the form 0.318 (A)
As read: 0.95 (A)
